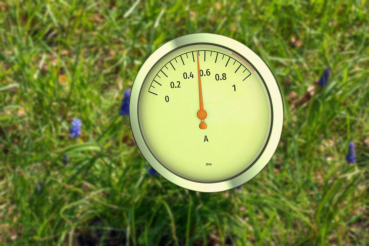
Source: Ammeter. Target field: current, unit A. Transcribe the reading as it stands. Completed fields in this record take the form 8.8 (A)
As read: 0.55 (A)
